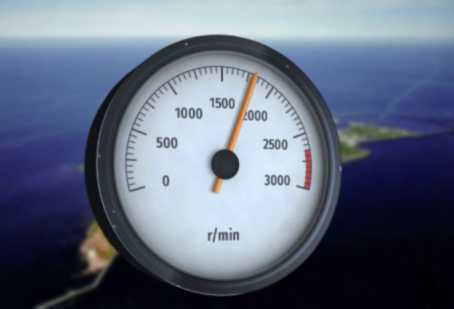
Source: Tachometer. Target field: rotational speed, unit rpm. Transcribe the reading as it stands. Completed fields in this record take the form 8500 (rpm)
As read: 1800 (rpm)
